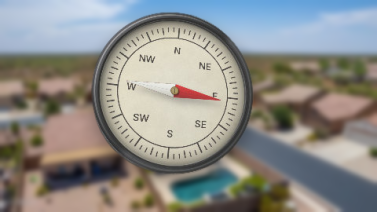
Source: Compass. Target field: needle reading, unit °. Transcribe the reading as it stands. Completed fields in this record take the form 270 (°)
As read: 95 (°)
